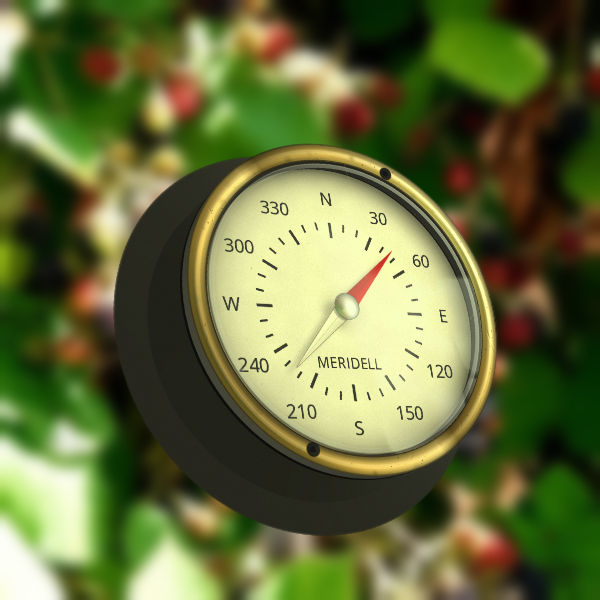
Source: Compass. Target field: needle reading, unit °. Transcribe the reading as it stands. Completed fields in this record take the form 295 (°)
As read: 45 (°)
